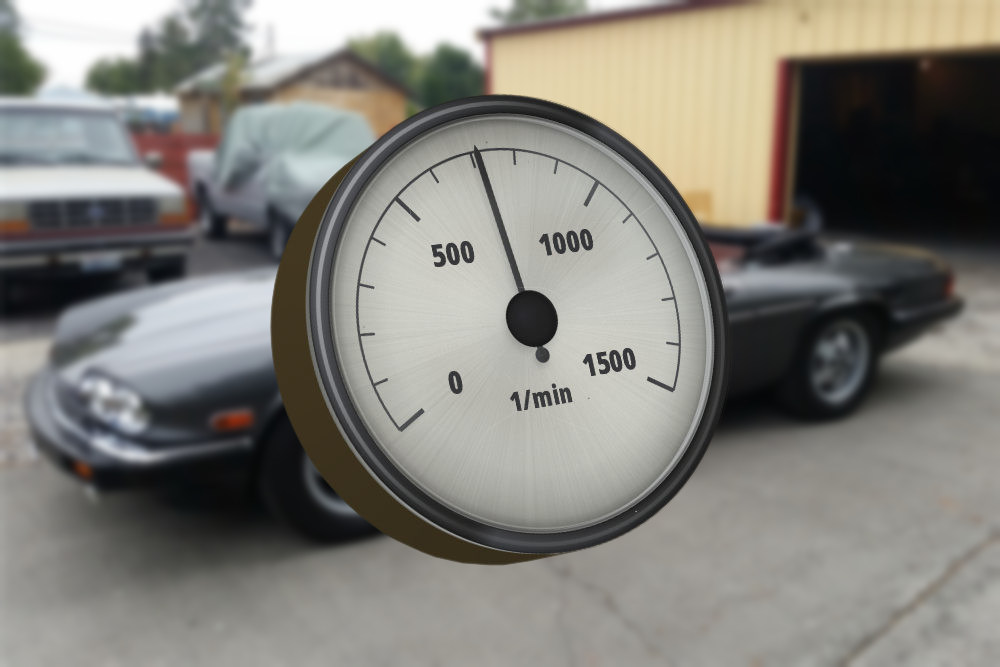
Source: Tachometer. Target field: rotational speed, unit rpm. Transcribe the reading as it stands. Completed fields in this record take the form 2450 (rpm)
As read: 700 (rpm)
